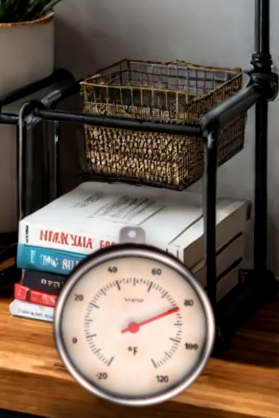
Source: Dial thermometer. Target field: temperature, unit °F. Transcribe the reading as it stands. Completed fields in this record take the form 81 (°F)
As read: 80 (°F)
